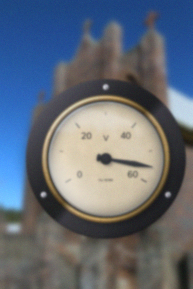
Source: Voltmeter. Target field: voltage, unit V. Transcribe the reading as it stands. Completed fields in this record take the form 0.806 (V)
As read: 55 (V)
